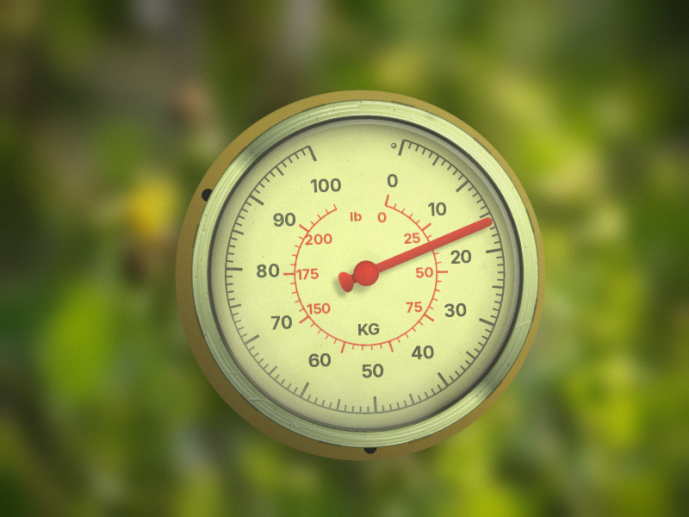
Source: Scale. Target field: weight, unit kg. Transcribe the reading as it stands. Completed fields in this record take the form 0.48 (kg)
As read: 16 (kg)
